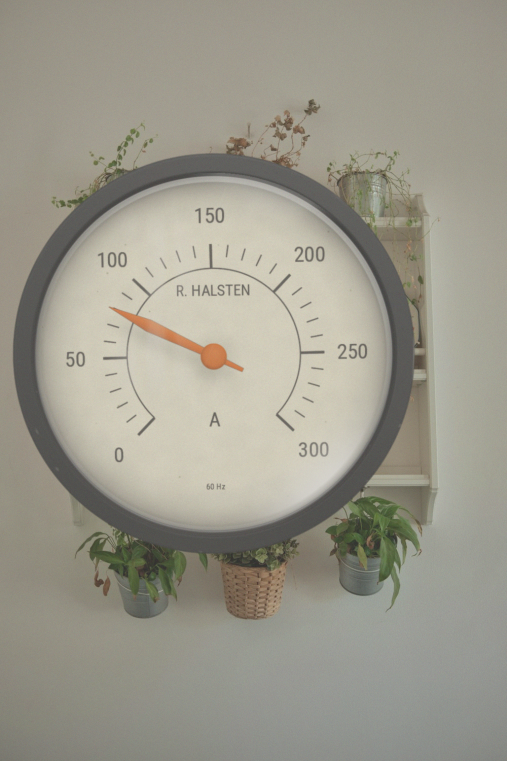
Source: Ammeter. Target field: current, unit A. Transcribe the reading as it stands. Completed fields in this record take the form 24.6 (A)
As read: 80 (A)
